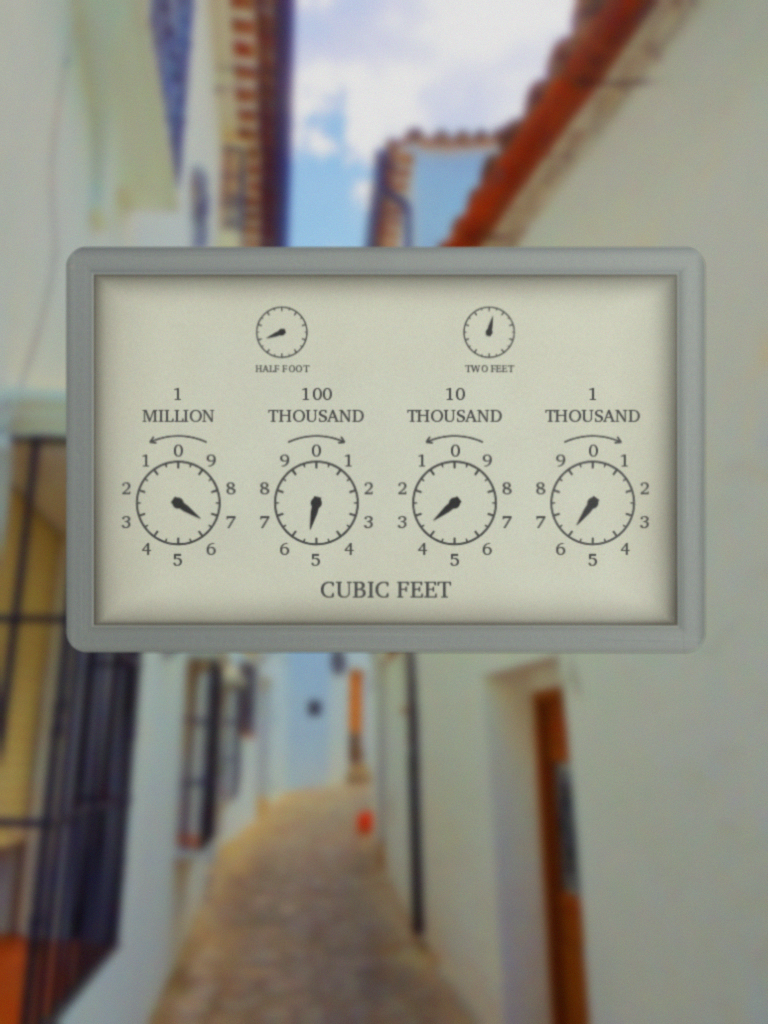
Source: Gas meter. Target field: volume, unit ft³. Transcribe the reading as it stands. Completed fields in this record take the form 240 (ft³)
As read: 653600 (ft³)
